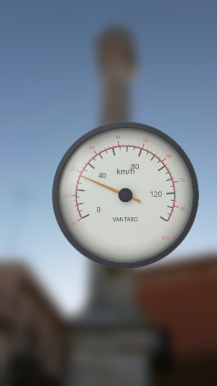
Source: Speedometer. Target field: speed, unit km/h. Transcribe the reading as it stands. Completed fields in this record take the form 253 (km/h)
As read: 30 (km/h)
